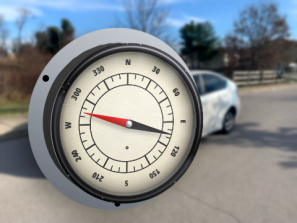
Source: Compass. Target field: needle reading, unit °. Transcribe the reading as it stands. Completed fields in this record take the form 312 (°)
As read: 285 (°)
